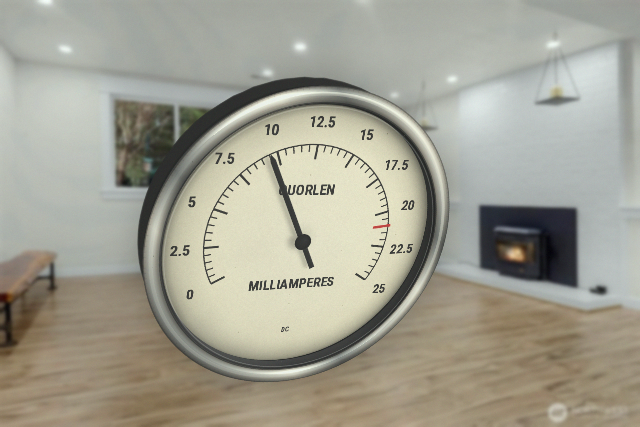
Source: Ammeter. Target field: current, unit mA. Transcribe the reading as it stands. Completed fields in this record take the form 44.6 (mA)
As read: 9.5 (mA)
